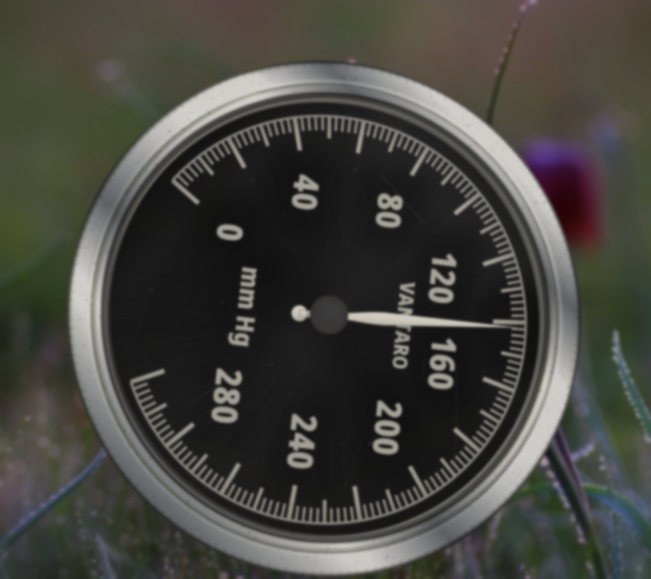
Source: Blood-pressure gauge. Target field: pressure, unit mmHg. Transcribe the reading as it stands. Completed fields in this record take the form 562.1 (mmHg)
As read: 142 (mmHg)
